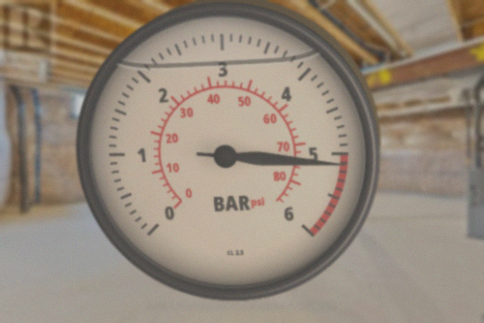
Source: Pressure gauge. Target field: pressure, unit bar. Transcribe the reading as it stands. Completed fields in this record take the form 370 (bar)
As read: 5.1 (bar)
